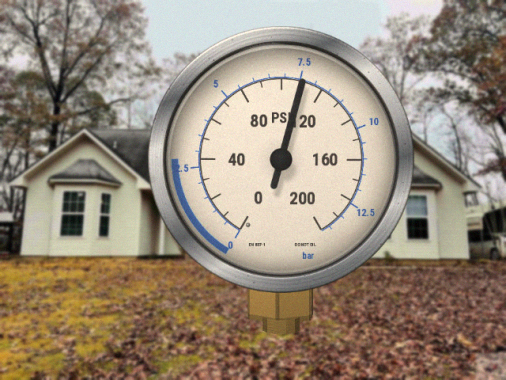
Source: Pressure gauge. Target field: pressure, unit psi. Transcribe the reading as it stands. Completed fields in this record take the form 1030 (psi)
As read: 110 (psi)
